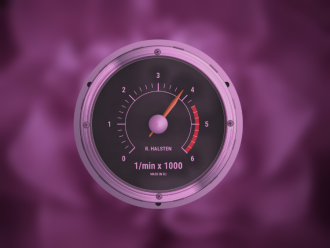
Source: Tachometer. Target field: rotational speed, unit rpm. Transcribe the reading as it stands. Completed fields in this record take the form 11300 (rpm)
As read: 3800 (rpm)
